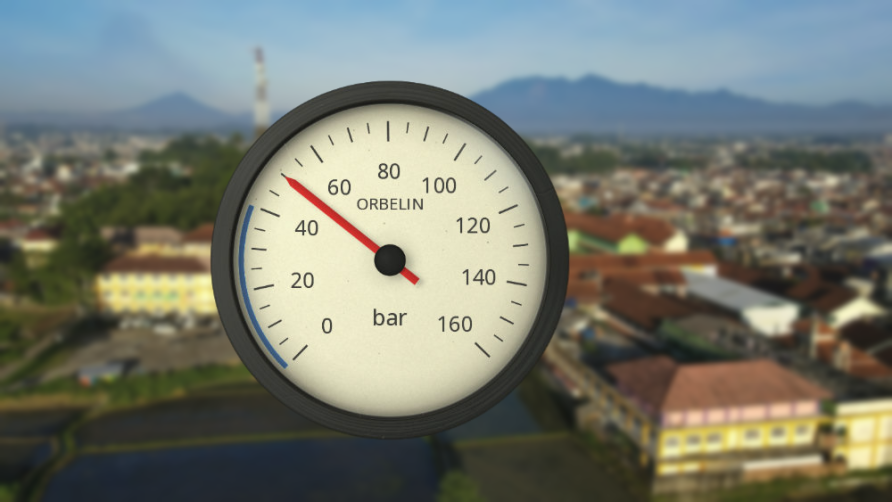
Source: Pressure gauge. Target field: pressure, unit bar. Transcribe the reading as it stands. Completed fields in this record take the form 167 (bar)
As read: 50 (bar)
